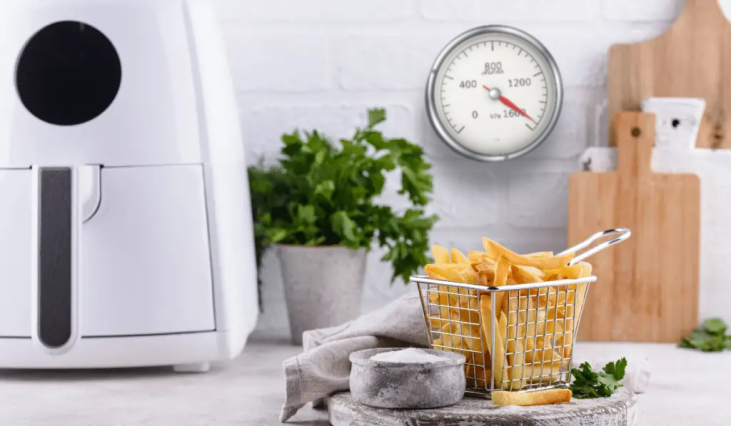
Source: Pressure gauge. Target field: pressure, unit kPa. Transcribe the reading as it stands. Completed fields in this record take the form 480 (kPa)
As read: 1550 (kPa)
